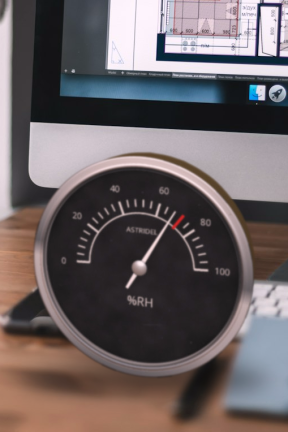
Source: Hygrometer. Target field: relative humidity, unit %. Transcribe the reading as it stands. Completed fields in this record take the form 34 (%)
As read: 68 (%)
